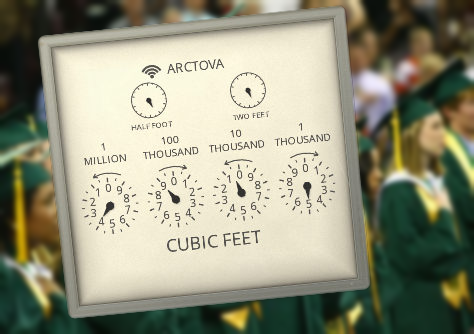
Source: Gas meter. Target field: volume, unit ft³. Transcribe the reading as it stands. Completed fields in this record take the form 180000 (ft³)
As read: 390500 (ft³)
